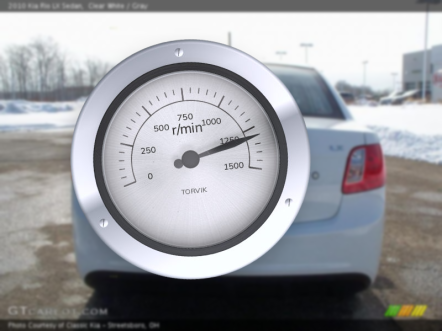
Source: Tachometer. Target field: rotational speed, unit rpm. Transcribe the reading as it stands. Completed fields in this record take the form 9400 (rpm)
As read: 1300 (rpm)
